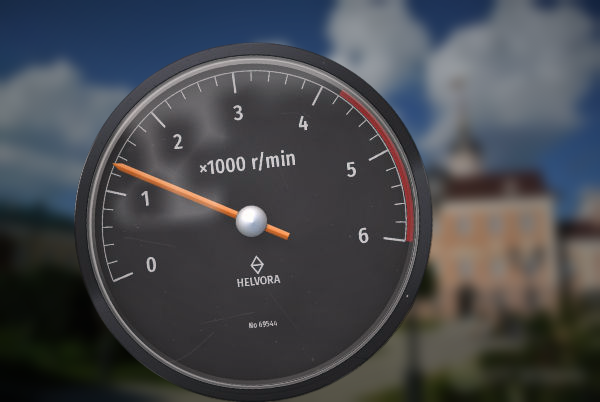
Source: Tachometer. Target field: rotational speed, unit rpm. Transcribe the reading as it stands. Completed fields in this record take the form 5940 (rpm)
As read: 1300 (rpm)
